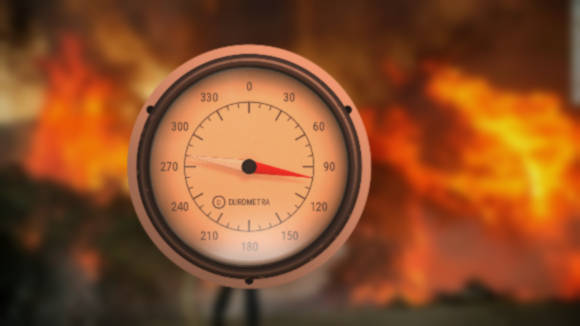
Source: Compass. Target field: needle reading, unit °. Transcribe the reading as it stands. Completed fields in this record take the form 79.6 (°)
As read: 100 (°)
